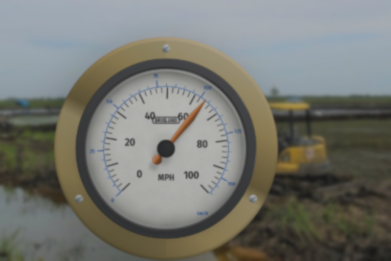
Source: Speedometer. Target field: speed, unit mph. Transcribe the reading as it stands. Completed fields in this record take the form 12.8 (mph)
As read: 64 (mph)
